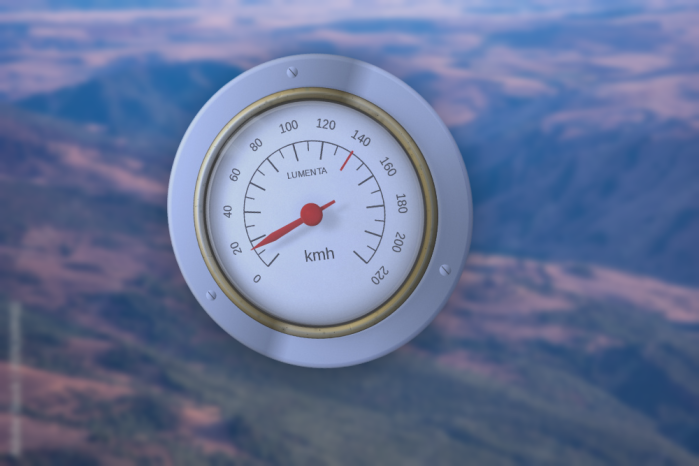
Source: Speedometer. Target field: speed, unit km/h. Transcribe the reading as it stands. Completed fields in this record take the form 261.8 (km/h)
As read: 15 (km/h)
